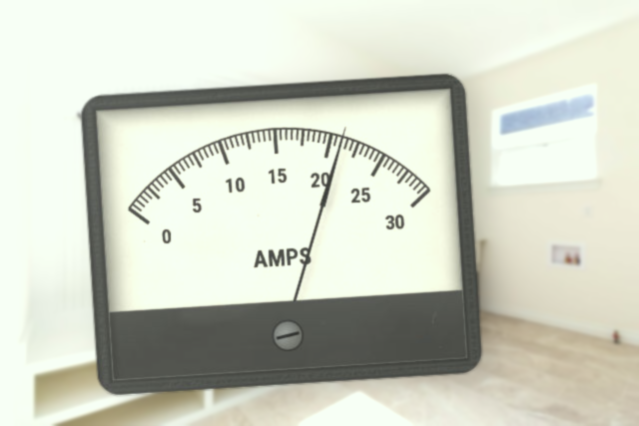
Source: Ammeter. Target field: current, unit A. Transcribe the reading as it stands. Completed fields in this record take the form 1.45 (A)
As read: 21 (A)
